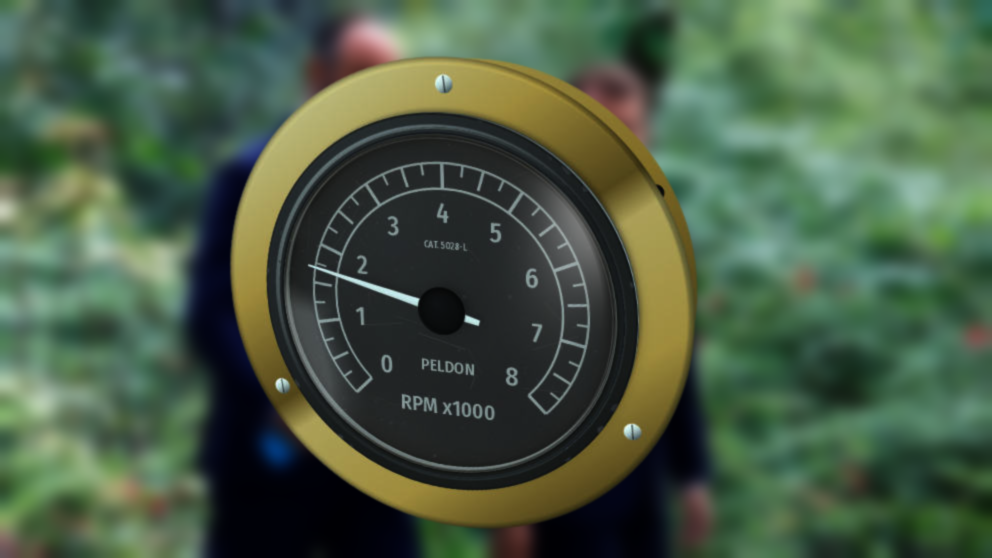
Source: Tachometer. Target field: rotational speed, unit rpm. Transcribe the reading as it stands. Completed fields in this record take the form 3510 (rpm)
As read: 1750 (rpm)
